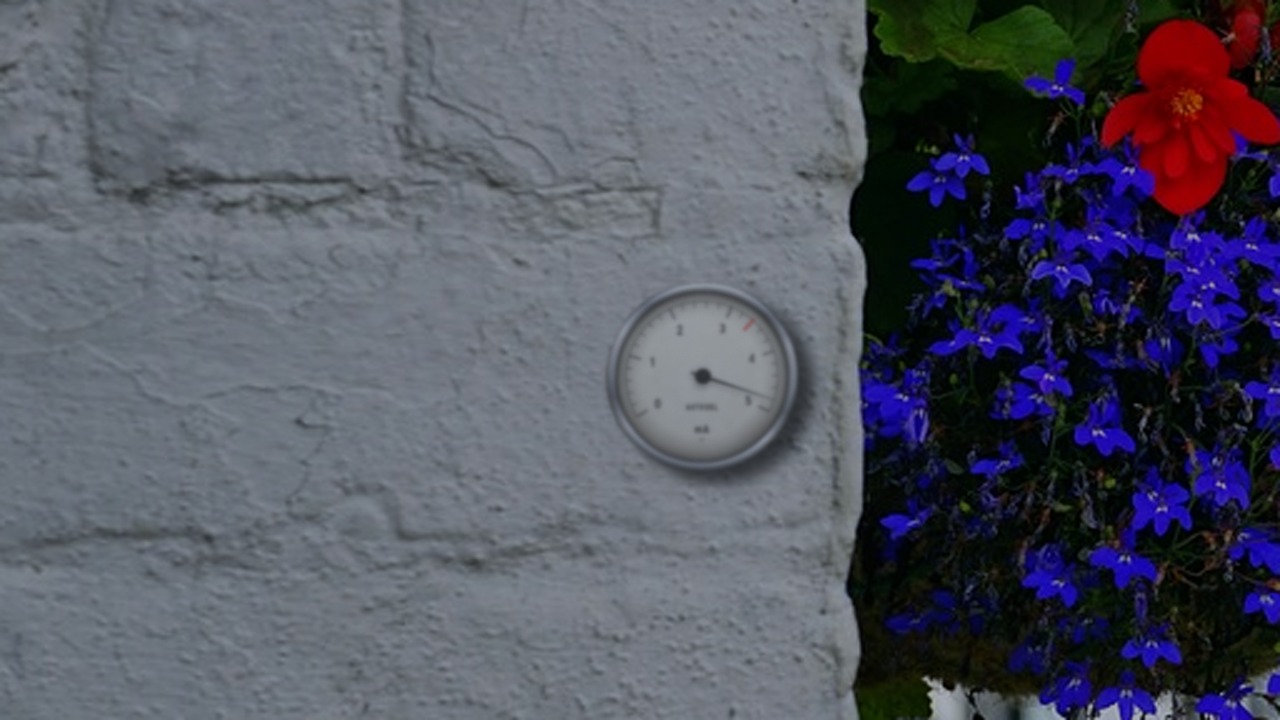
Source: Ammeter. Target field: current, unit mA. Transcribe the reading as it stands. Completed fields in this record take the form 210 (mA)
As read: 4.8 (mA)
